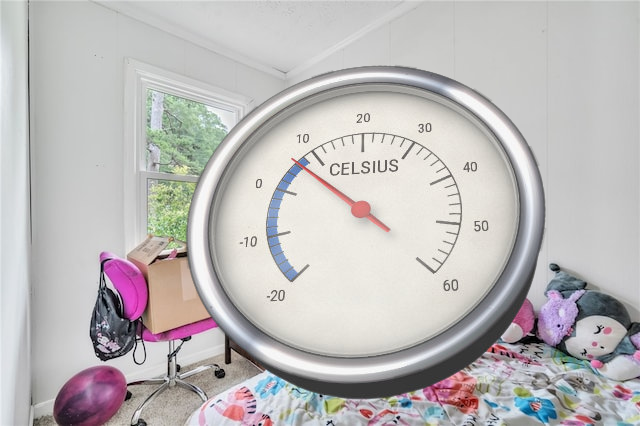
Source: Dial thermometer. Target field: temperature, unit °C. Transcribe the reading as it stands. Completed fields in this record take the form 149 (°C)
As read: 6 (°C)
